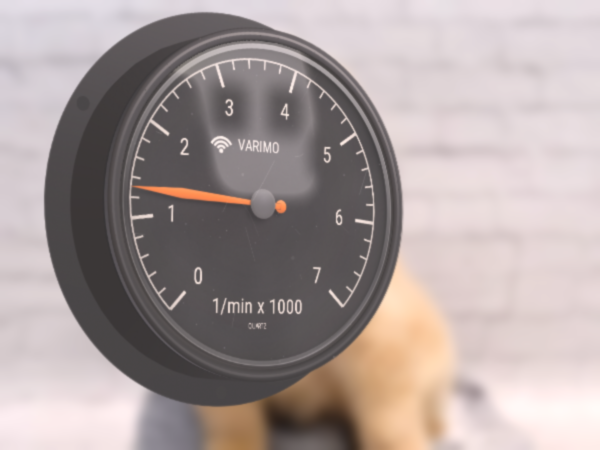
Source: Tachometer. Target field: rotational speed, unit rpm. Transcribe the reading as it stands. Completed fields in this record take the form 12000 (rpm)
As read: 1300 (rpm)
